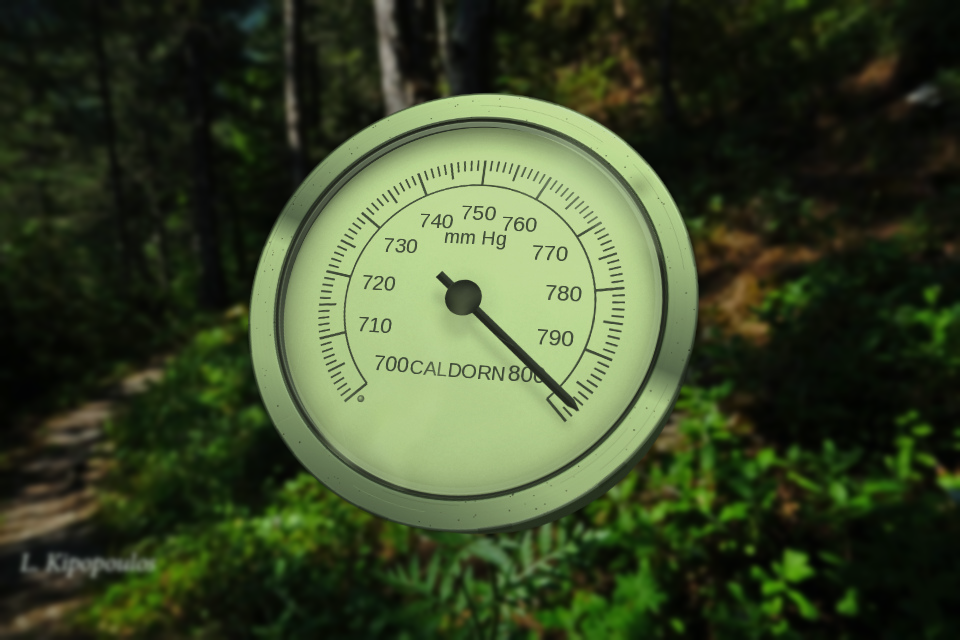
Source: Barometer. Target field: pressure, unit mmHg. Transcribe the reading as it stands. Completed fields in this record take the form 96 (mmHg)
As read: 798 (mmHg)
